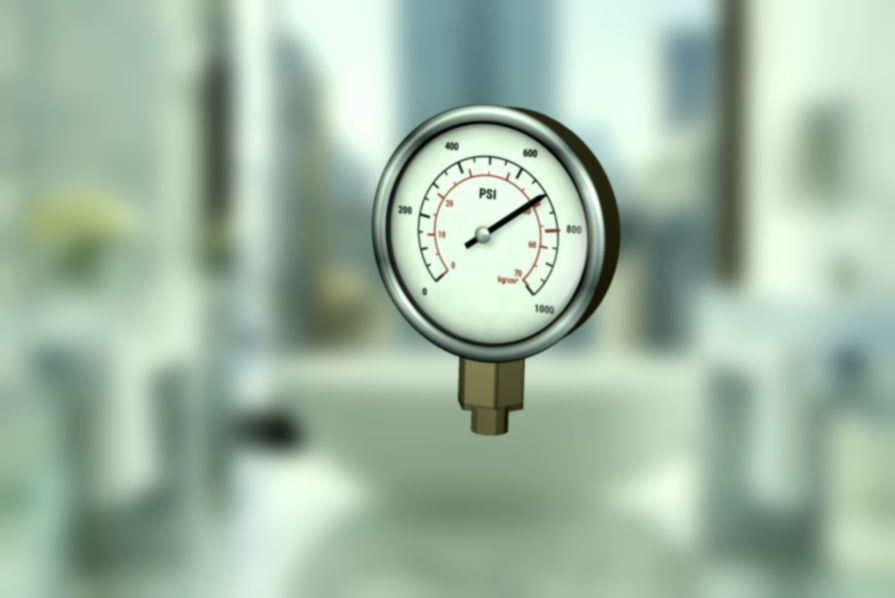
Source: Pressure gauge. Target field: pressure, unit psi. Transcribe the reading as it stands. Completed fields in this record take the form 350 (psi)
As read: 700 (psi)
